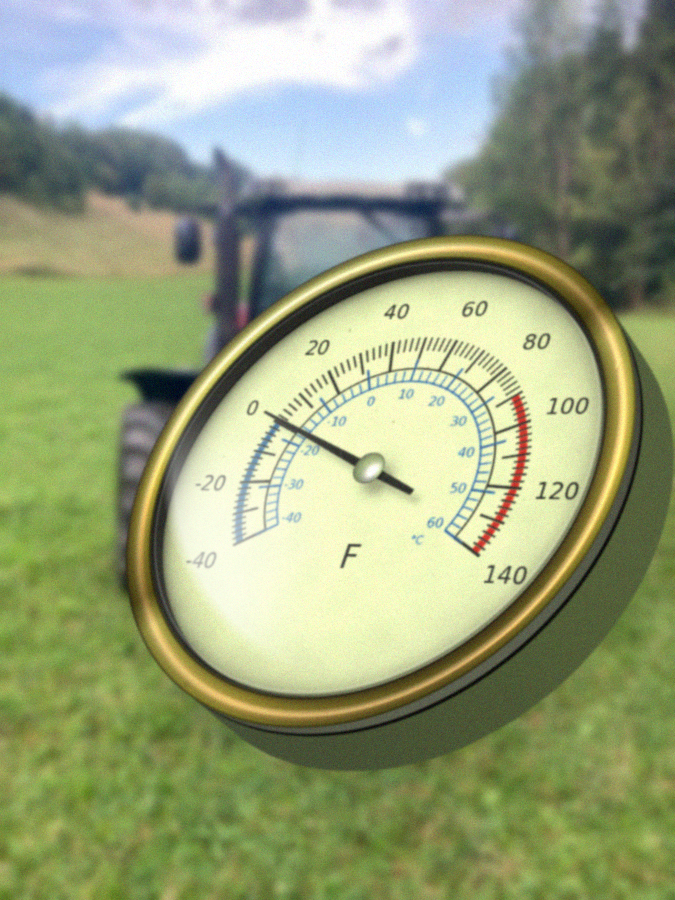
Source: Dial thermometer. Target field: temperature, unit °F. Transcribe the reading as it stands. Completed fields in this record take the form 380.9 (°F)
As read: 0 (°F)
